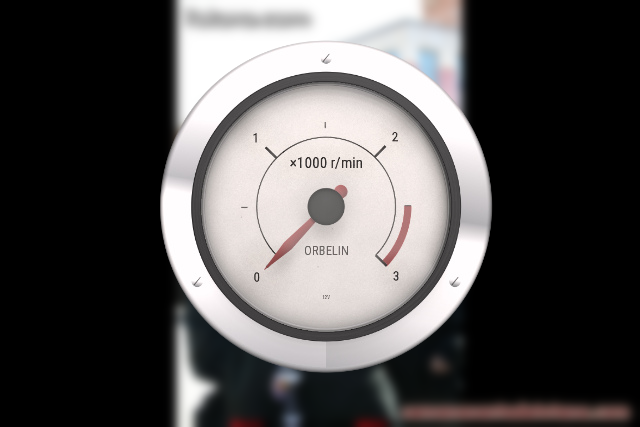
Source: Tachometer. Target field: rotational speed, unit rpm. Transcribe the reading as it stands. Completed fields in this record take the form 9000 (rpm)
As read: 0 (rpm)
